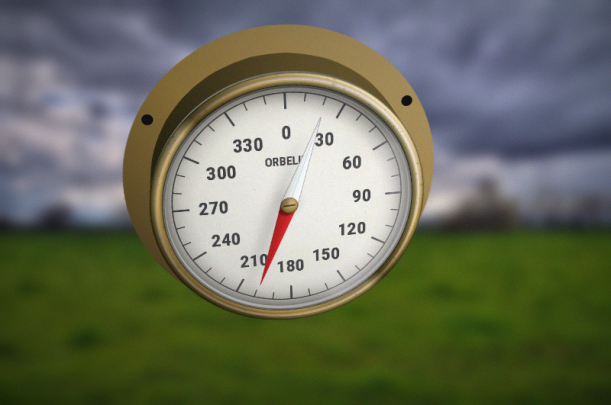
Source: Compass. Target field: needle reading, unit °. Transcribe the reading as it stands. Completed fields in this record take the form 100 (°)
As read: 200 (°)
